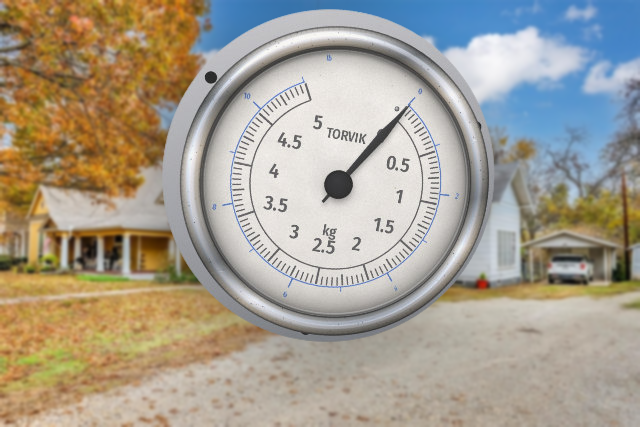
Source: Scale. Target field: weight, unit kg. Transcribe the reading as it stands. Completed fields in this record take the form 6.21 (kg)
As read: 0 (kg)
